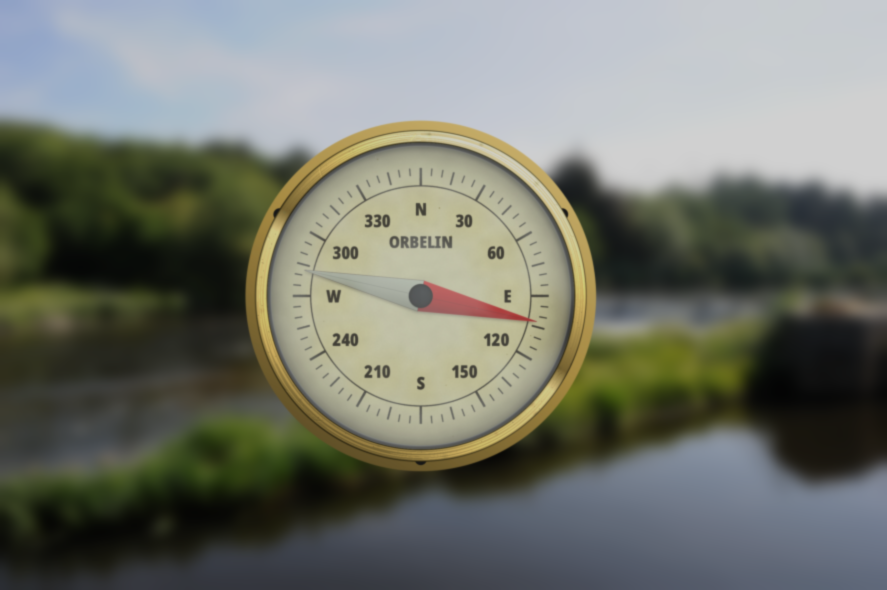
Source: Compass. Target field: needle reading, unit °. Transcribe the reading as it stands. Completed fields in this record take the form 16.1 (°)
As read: 102.5 (°)
